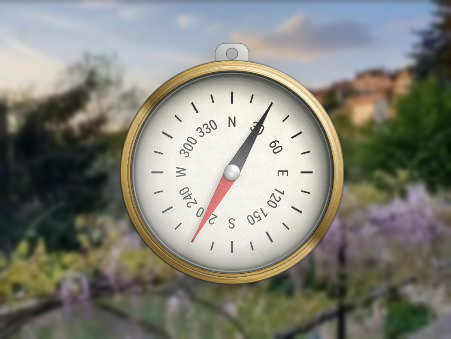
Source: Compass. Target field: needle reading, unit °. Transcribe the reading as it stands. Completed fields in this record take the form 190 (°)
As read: 210 (°)
